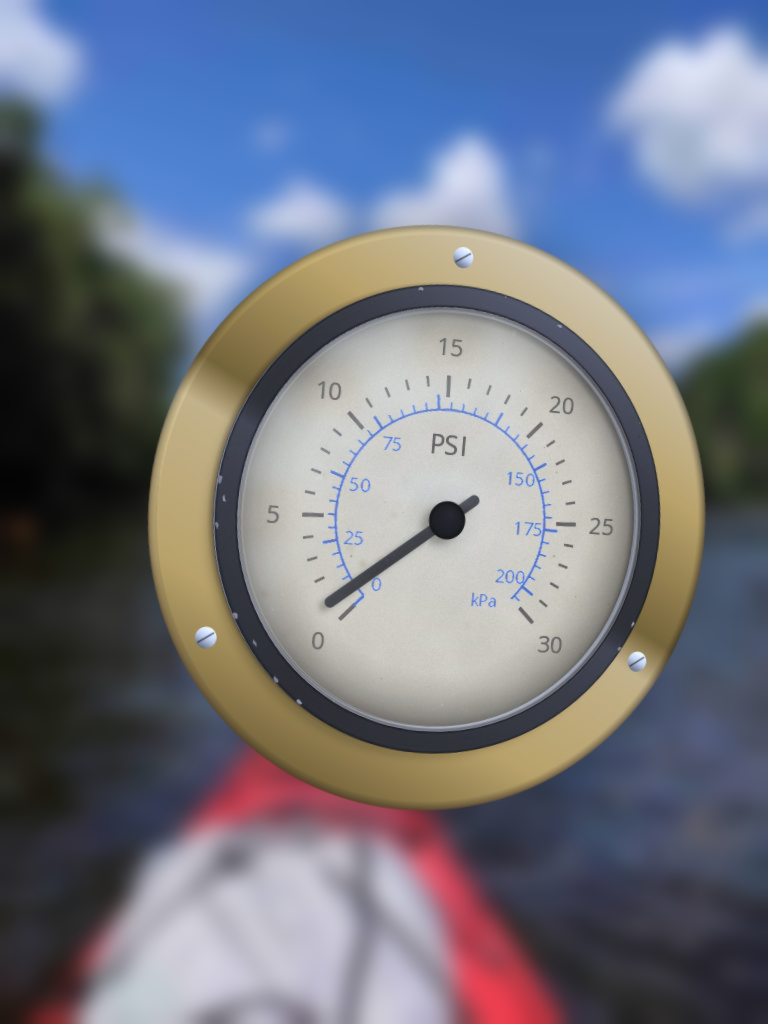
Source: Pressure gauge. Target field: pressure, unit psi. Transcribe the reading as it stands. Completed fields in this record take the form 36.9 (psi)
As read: 1 (psi)
